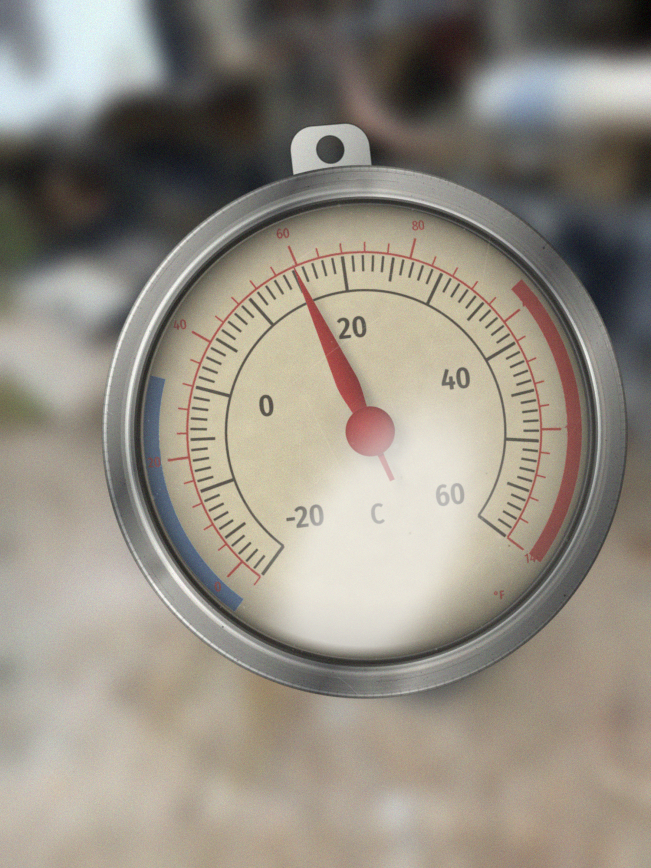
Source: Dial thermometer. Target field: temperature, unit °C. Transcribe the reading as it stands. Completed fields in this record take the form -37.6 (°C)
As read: 15 (°C)
